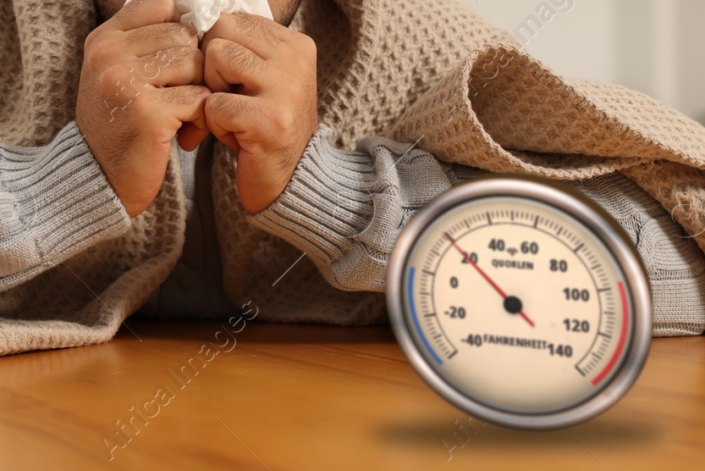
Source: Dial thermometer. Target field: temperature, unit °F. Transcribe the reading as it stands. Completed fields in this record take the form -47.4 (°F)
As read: 20 (°F)
